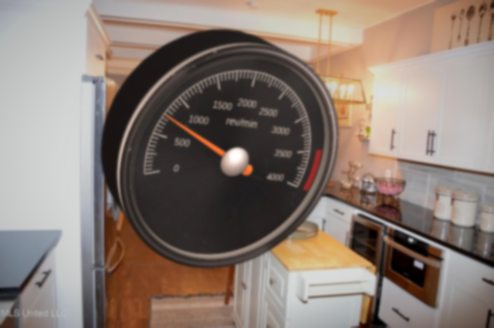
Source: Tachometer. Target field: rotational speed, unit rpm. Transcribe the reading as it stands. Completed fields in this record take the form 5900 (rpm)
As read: 750 (rpm)
